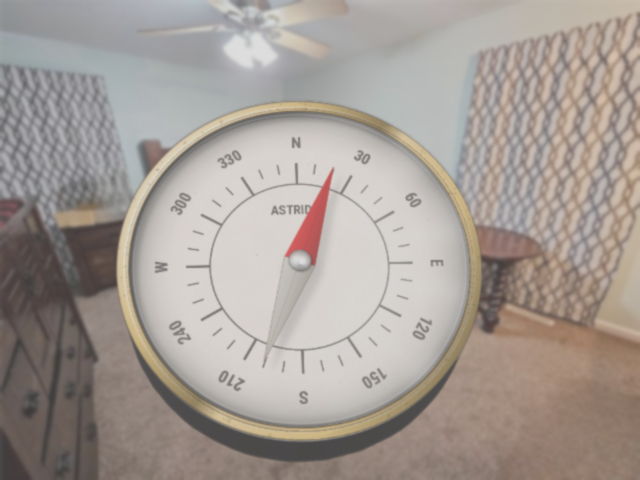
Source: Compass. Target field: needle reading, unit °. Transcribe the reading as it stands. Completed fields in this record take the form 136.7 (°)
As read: 20 (°)
